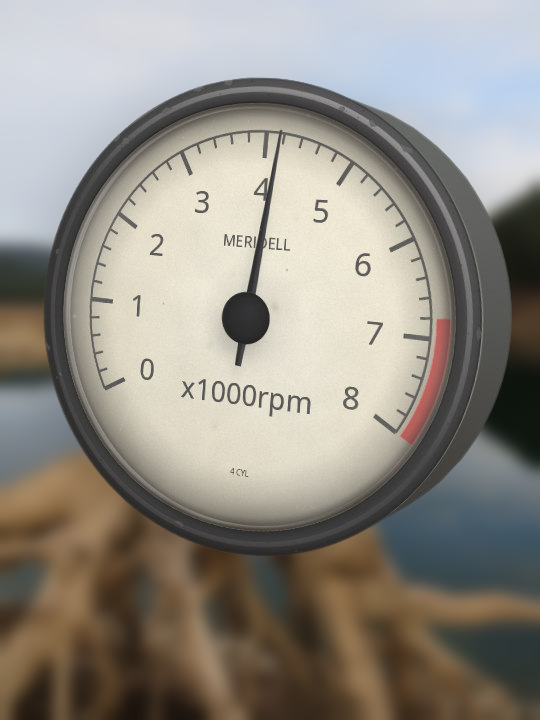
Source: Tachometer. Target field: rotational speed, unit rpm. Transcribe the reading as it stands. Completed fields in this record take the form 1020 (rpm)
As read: 4200 (rpm)
